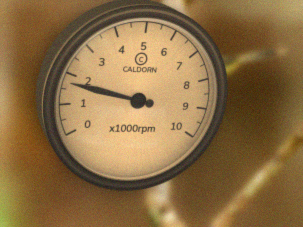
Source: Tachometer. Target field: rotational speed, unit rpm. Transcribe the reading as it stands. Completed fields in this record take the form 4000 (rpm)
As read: 1750 (rpm)
